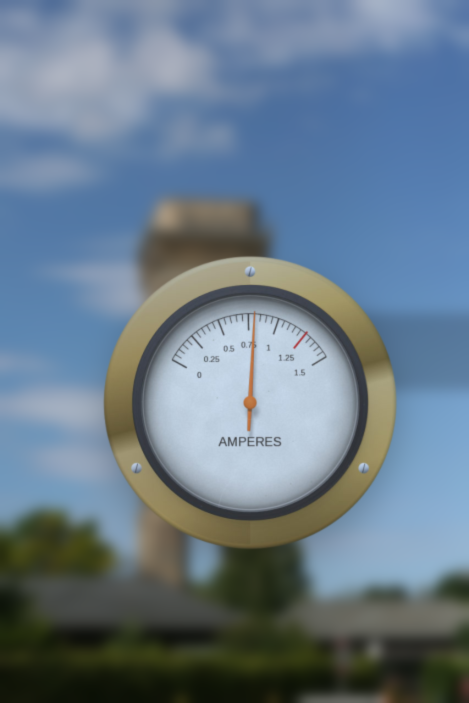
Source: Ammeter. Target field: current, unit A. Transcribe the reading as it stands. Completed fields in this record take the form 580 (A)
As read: 0.8 (A)
